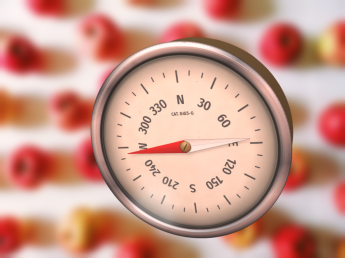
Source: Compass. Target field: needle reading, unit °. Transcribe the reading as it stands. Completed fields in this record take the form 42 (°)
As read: 265 (°)
